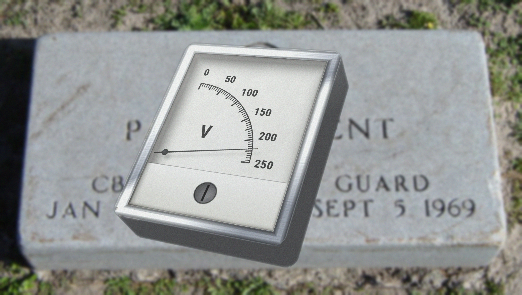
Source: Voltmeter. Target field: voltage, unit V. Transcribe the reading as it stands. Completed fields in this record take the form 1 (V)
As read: 225 (V)
